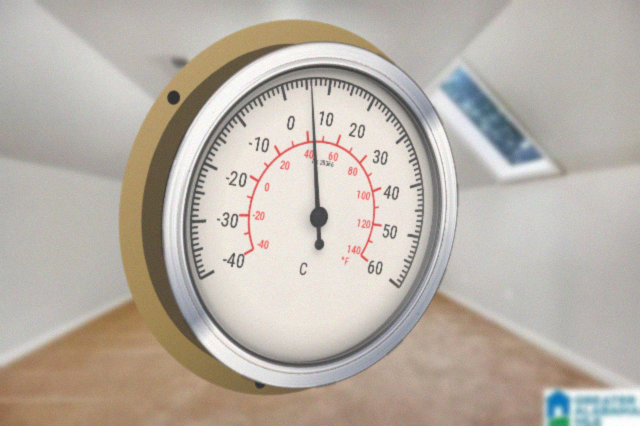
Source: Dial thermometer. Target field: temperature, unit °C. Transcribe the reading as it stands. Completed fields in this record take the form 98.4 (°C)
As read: 5 (°C)
